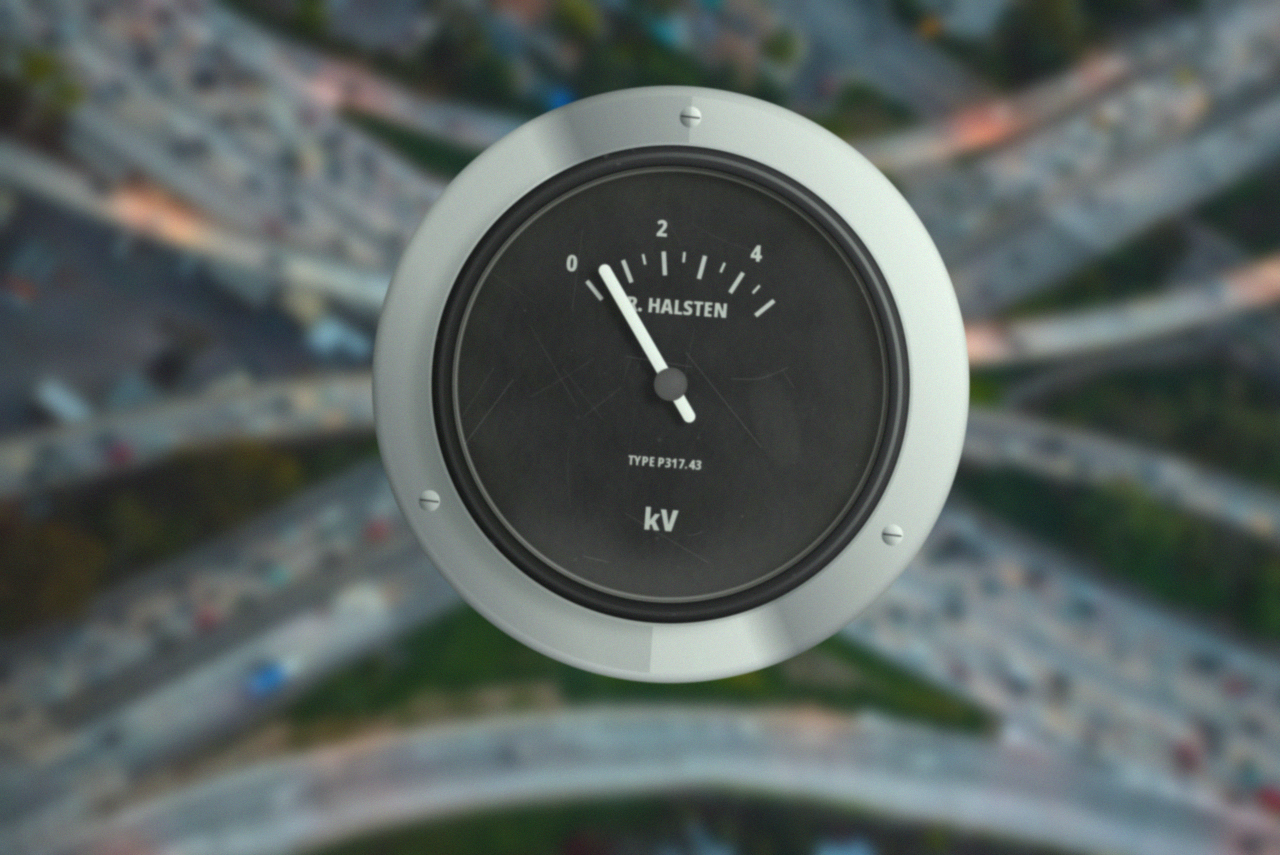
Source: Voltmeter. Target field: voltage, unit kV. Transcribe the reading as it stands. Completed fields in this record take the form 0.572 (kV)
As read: 0.5 (kV)
